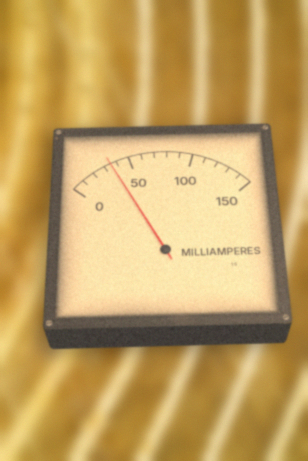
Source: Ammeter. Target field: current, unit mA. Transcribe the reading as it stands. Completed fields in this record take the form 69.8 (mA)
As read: 35 (mA)
